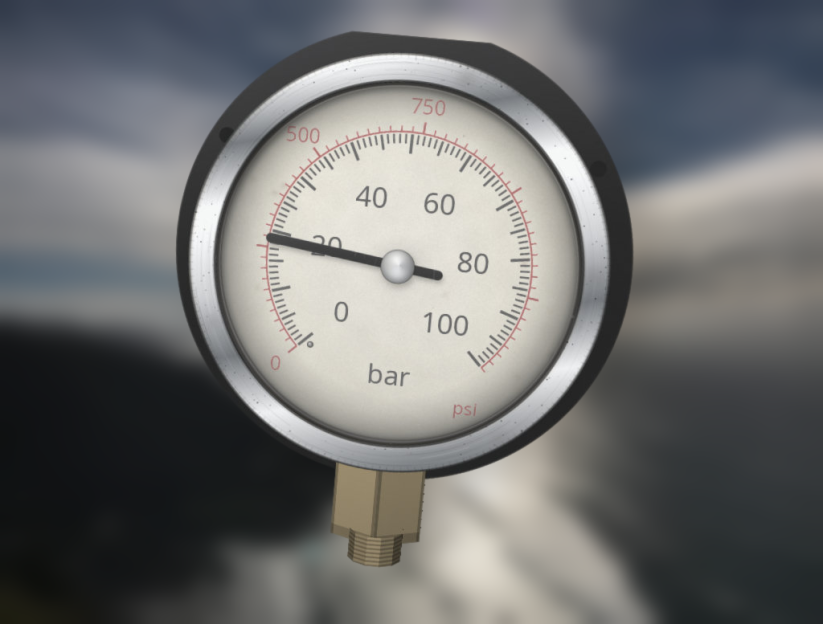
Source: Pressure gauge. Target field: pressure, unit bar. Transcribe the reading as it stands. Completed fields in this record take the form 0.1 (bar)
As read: 19 (bar)
